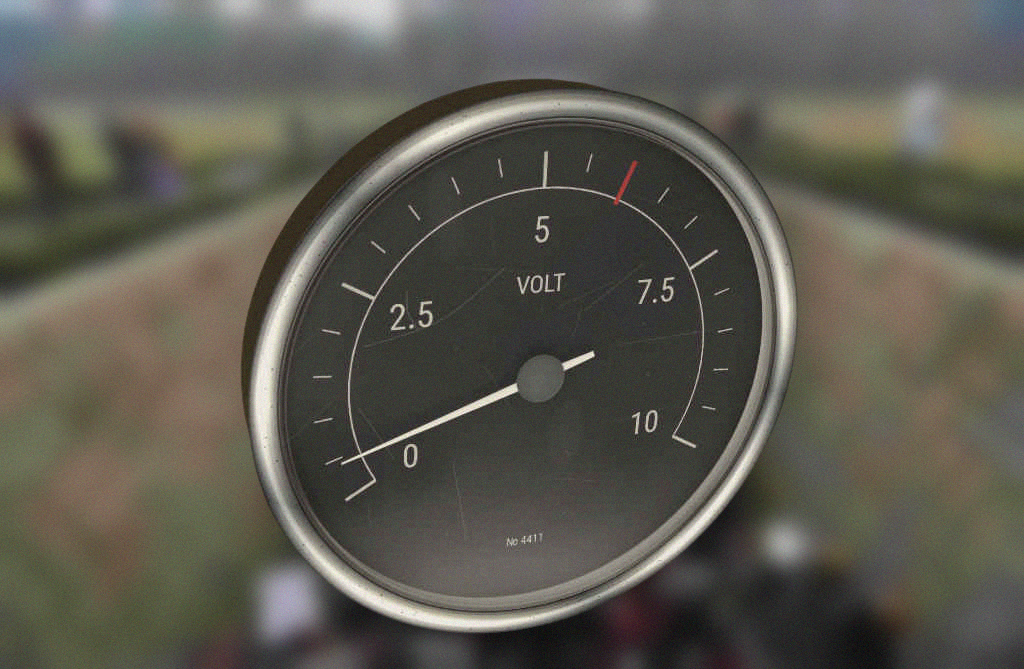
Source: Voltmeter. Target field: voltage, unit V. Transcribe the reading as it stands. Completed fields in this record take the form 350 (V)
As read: 0.5 (V)
